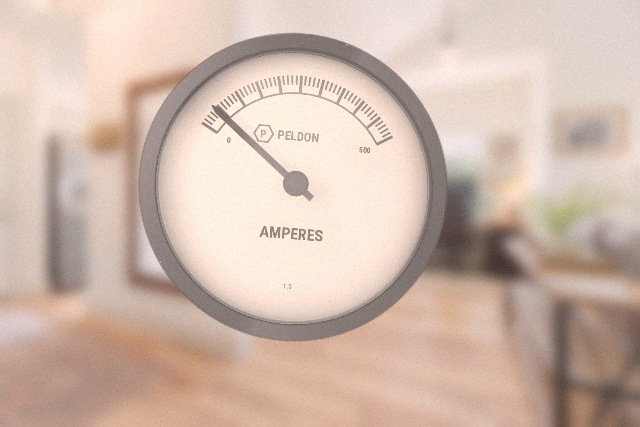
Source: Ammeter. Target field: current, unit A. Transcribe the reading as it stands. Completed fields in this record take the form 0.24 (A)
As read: 40 (A)
